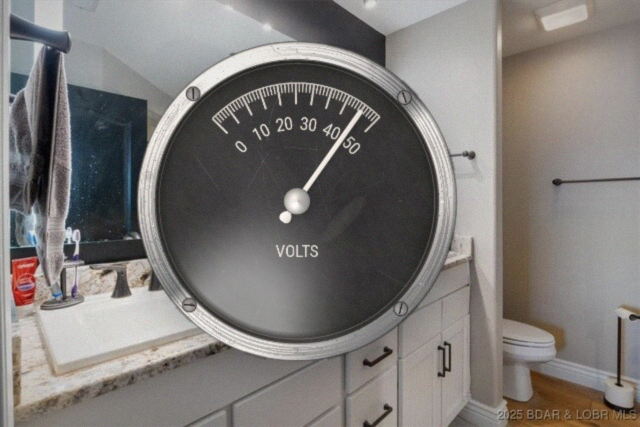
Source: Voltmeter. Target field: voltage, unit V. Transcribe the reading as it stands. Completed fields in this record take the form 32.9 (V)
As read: 45 (V)
